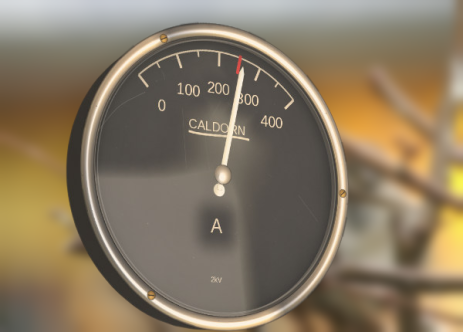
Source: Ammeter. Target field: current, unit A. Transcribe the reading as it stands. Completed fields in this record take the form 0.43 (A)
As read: 250 (A)
